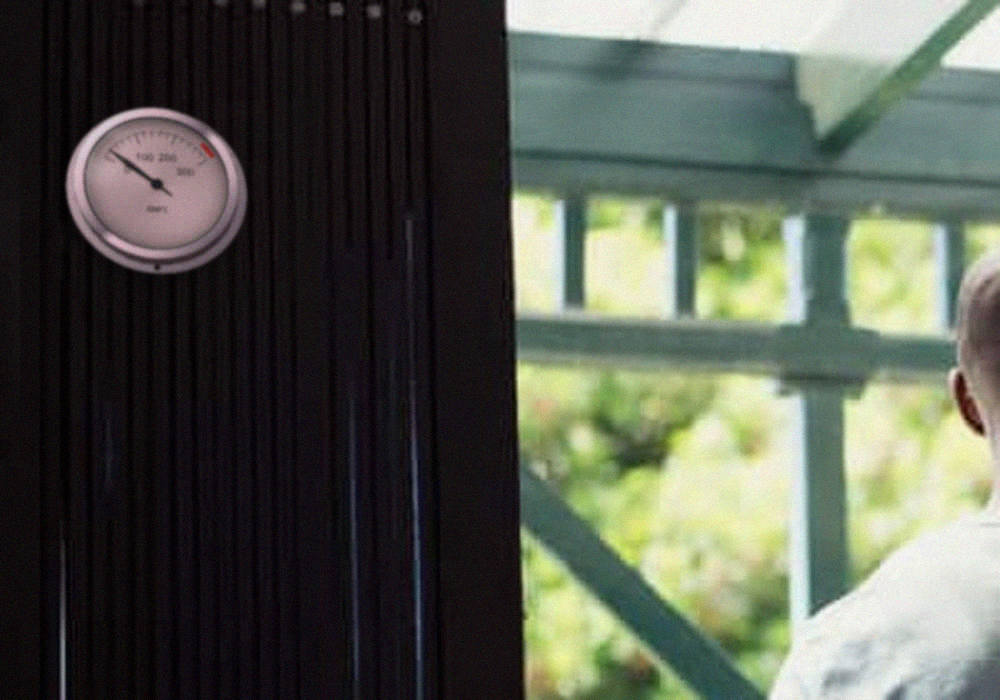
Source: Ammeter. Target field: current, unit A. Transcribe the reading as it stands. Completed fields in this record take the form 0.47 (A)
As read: 20 (A)
